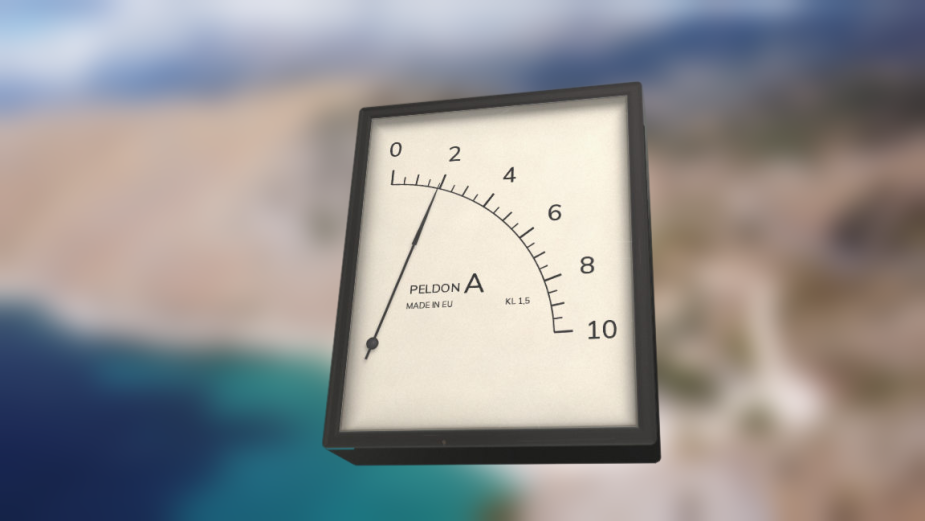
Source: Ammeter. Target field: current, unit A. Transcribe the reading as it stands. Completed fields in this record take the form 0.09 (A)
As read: 2 (A)
